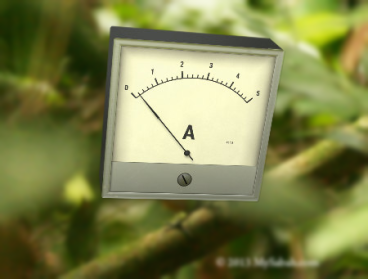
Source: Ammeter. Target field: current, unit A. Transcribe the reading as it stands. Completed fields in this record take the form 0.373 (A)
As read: 0.2 (A)
